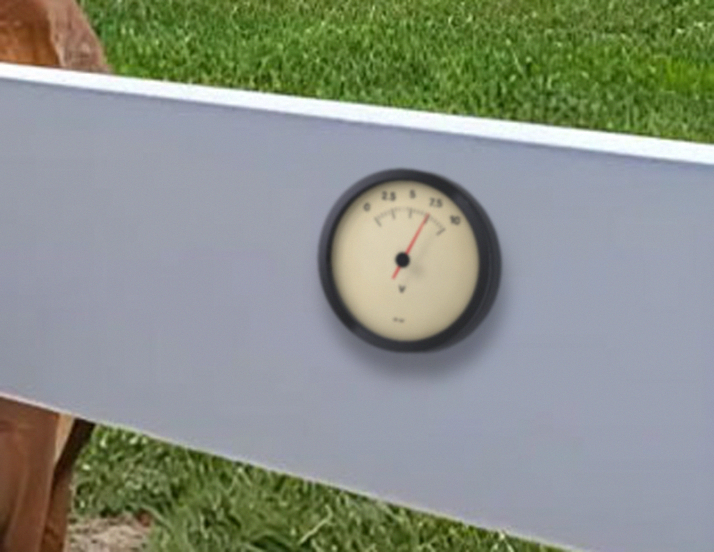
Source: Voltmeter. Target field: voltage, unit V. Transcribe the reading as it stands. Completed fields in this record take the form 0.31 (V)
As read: 7.5 (V)
